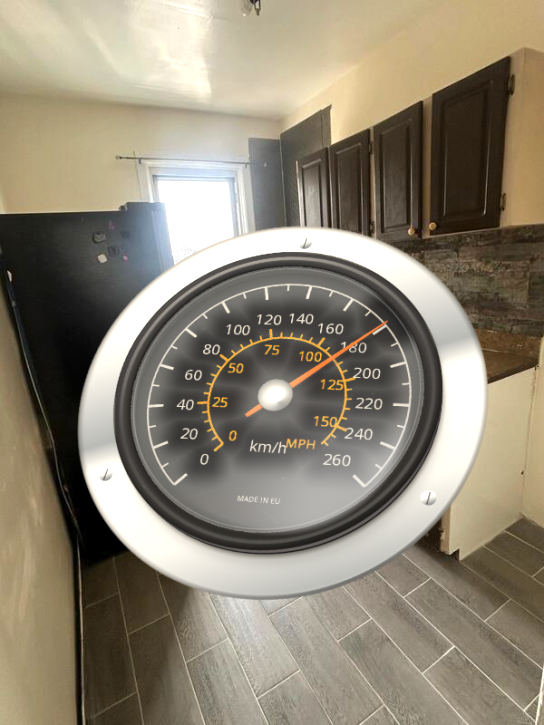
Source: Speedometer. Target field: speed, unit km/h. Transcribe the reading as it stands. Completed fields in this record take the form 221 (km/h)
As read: 180 (km/h)
